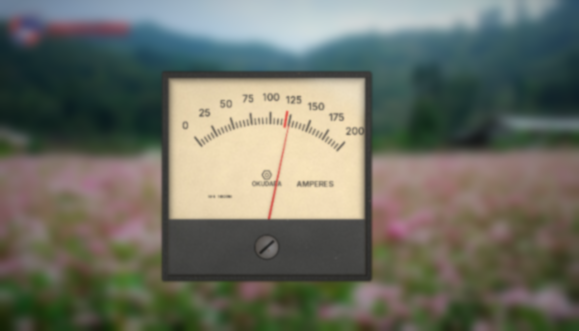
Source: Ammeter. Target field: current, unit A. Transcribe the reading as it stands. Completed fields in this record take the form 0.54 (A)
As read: 125 (A)
